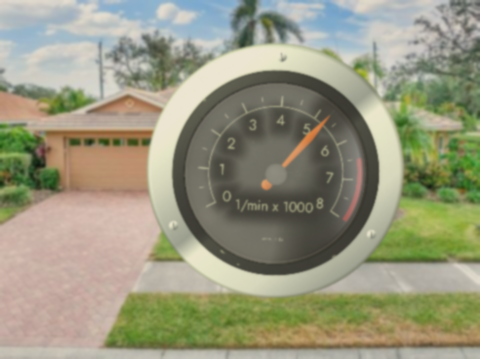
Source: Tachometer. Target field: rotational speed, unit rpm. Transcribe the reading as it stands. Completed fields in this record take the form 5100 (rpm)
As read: 5250 (rpm)
